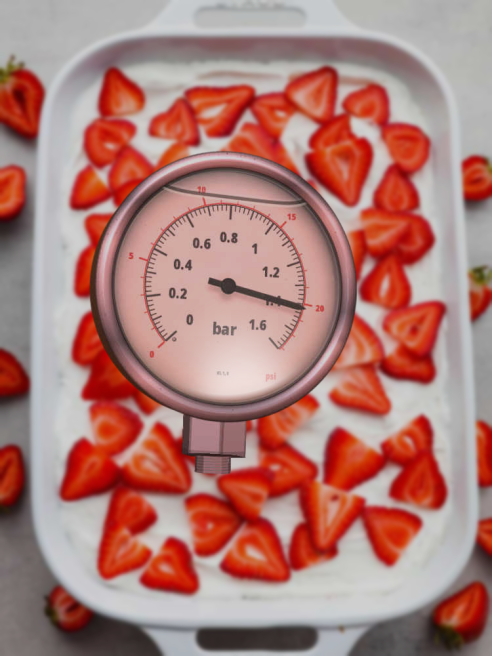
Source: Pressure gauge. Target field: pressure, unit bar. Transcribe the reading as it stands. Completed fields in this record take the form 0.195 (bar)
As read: 1.4 (bar)
